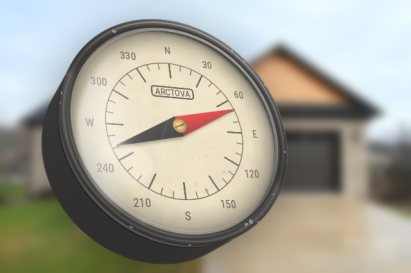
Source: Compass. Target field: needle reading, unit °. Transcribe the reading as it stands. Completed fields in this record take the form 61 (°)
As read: 70 (°)
